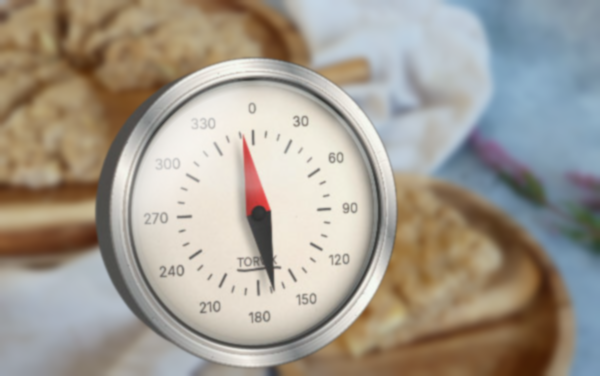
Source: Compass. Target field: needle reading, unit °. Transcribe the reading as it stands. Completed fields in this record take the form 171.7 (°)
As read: 350 (°)
